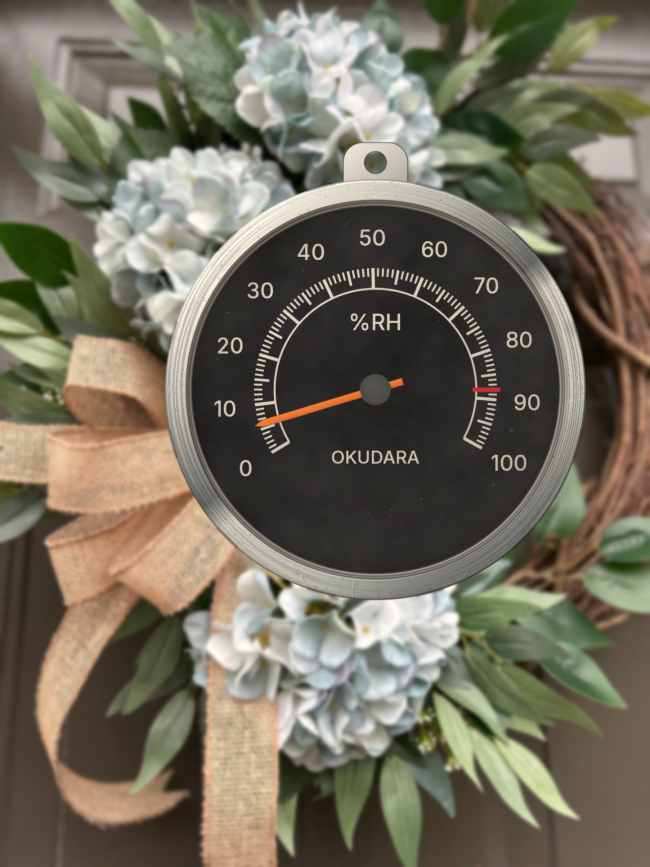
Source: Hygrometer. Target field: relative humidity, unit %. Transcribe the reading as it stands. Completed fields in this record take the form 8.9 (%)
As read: 6 (%)
